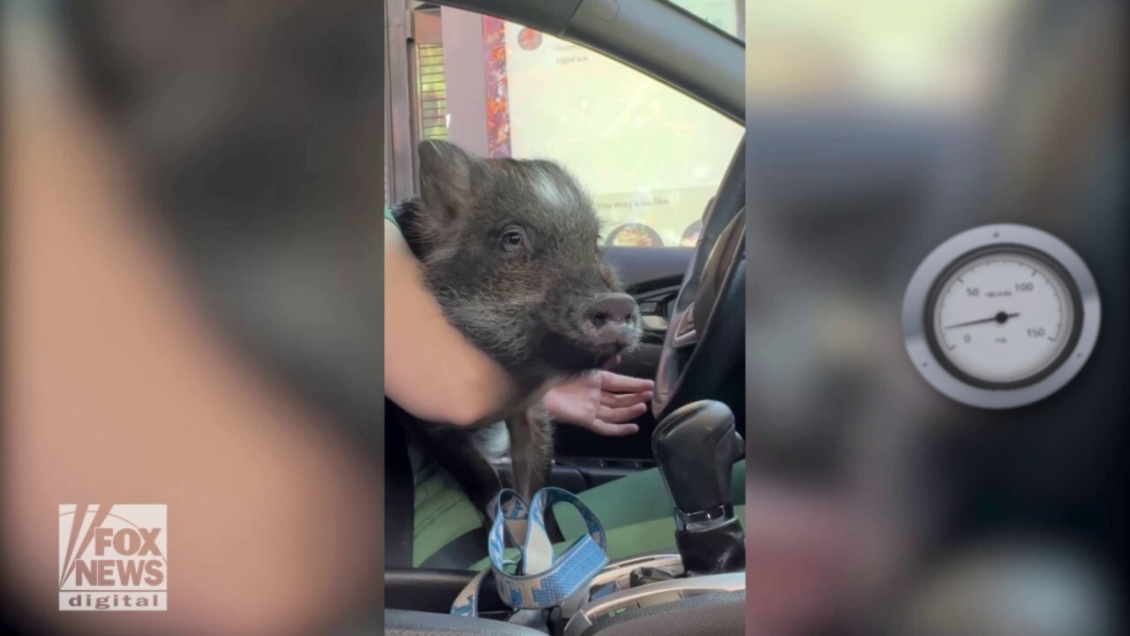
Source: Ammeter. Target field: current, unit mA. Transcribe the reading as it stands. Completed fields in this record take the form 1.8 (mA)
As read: 15 (mA)
